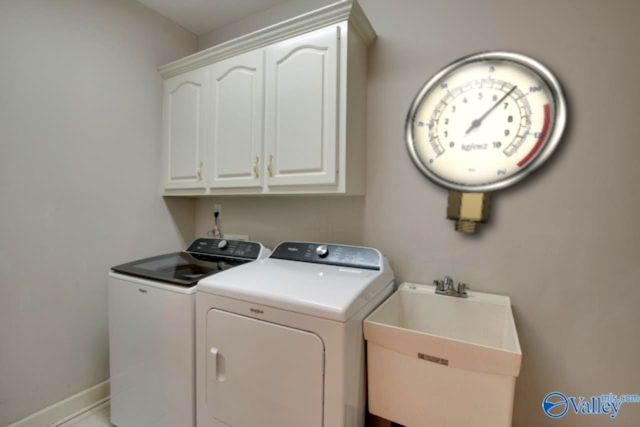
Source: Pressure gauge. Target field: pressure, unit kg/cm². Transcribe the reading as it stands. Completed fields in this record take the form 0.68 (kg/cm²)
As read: 6.5 (kg/cm²)
